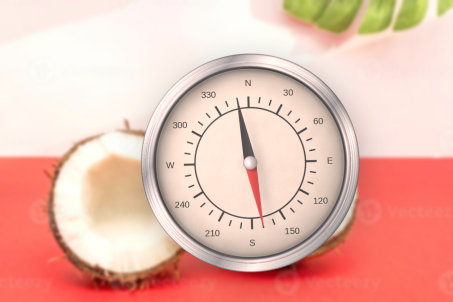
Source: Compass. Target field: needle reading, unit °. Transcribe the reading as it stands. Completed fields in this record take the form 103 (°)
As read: 170 (°)
